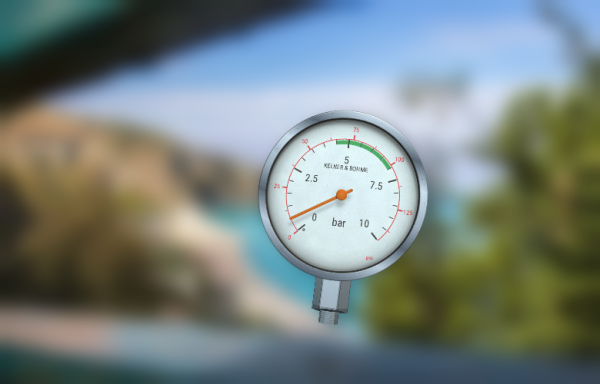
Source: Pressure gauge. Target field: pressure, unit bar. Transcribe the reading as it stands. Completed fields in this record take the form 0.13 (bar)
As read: 0.5 (bar)
